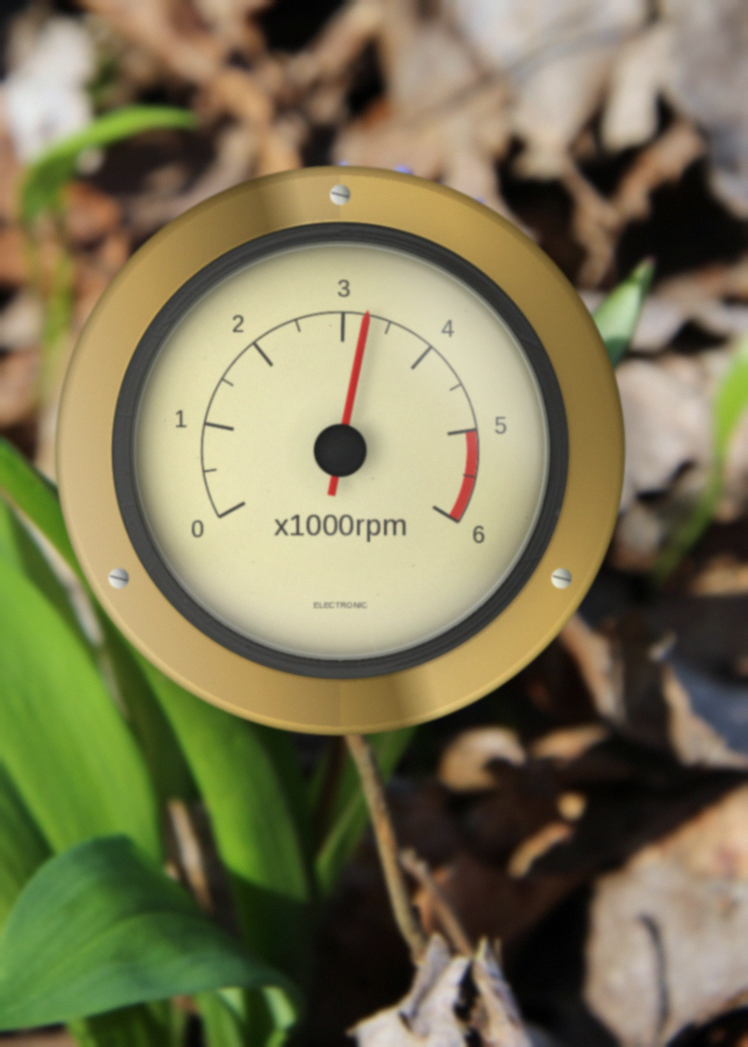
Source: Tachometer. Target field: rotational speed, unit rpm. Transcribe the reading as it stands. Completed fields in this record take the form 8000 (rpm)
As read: 3250 (rpm)
